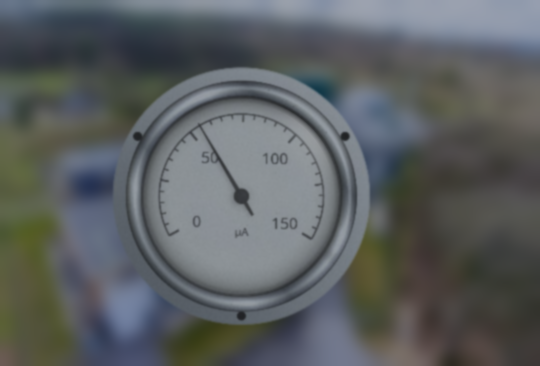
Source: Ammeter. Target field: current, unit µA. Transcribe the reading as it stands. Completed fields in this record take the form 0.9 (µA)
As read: 55 (µA)
